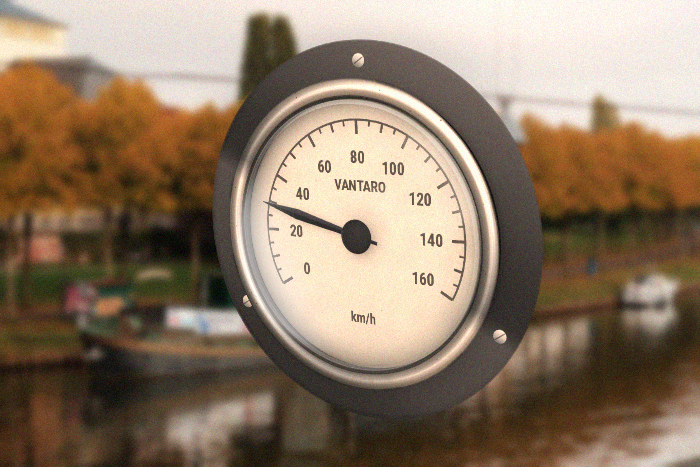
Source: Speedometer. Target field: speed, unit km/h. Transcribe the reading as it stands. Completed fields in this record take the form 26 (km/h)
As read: 30 (km/h)
